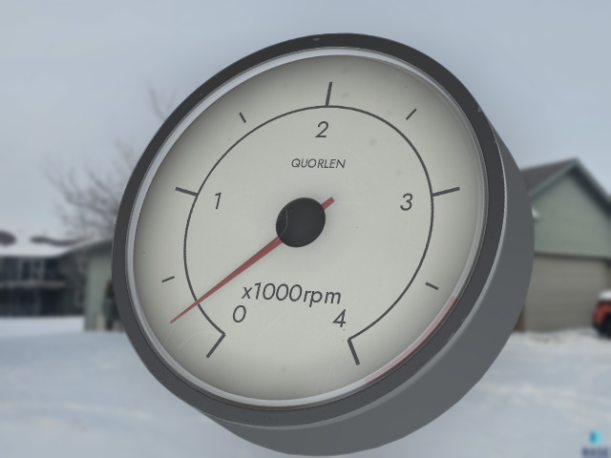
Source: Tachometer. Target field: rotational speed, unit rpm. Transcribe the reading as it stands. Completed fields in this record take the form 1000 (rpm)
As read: 250 (rpm)
